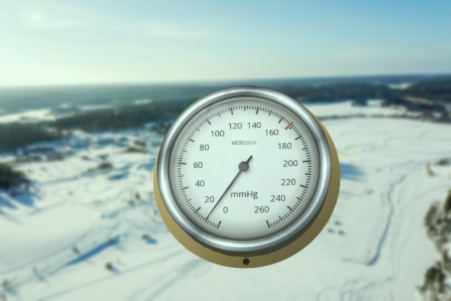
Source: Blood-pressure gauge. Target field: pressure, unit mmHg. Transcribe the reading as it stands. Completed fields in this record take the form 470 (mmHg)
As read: 10 (mmHg)
